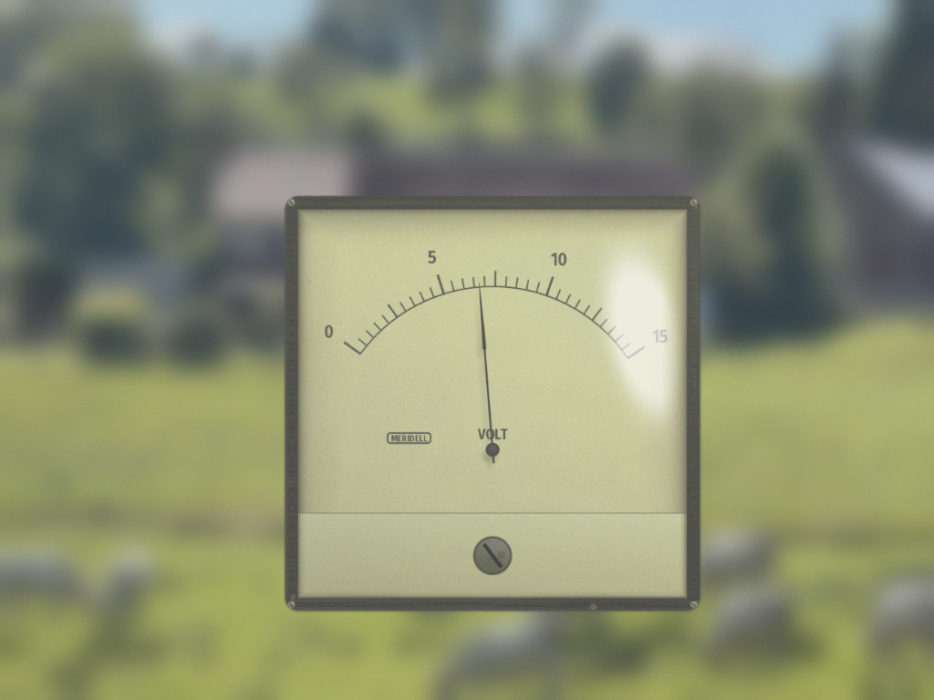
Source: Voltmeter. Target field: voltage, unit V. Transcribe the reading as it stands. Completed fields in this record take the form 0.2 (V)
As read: 6.75 (V)
